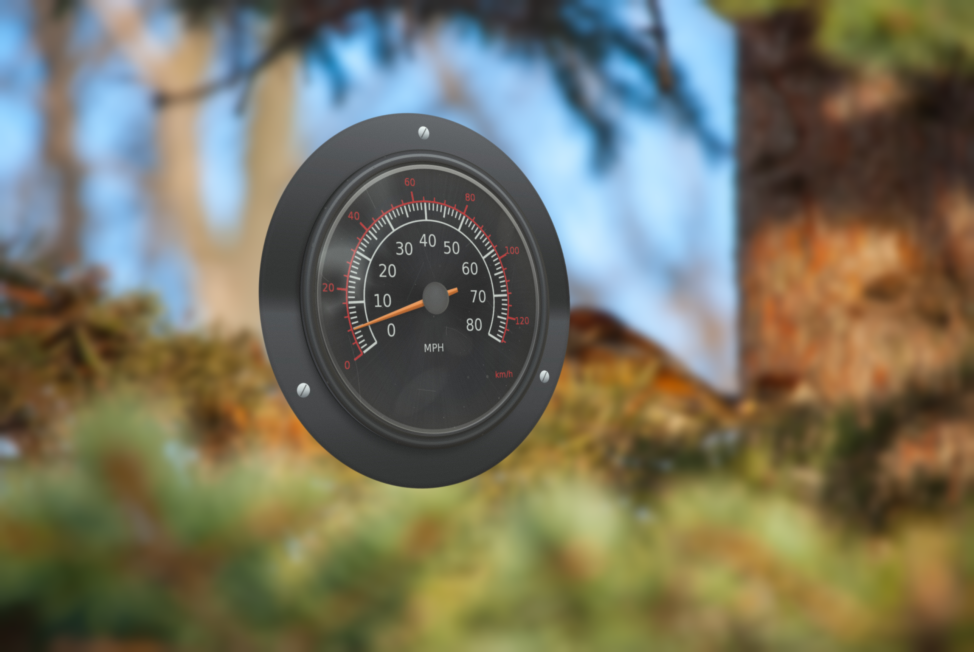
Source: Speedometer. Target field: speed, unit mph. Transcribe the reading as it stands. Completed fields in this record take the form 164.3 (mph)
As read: 5 (mph)
